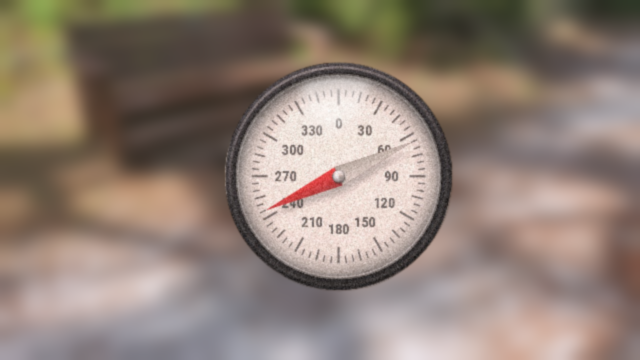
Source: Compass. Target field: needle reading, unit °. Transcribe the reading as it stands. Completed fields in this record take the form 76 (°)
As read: 245 (°)
